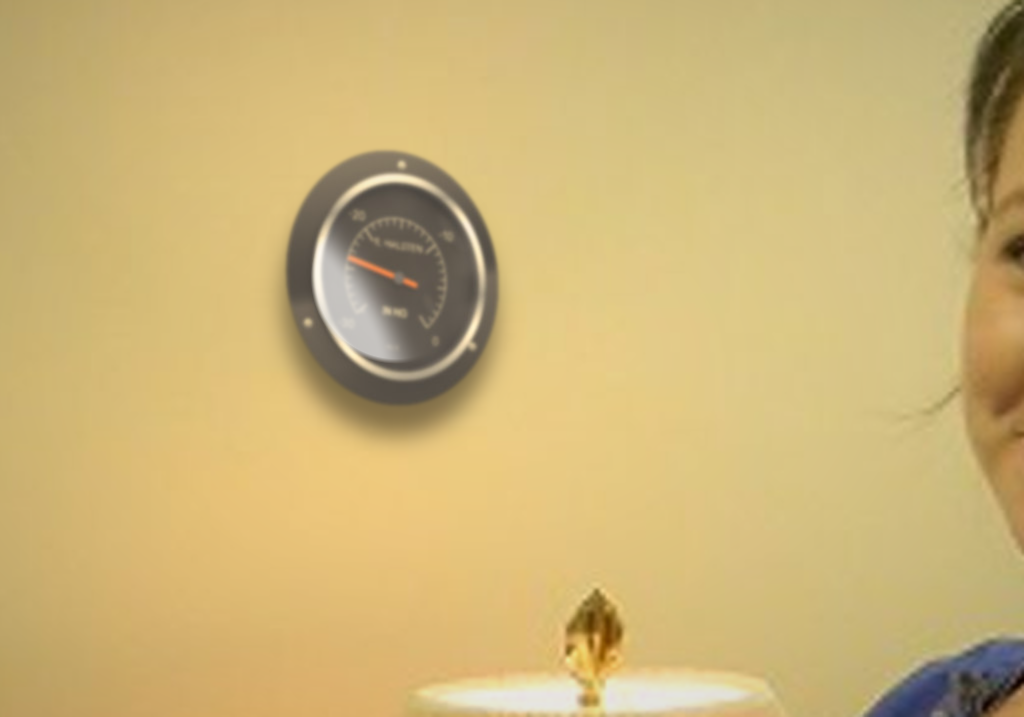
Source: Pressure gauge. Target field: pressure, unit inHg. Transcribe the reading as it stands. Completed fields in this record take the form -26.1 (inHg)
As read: -24 (inHg)
